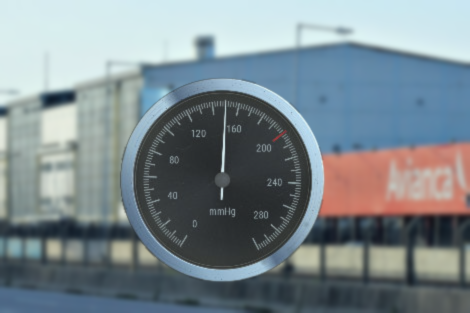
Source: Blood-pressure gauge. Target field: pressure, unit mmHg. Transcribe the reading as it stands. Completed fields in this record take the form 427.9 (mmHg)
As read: 150 (mmHg)
